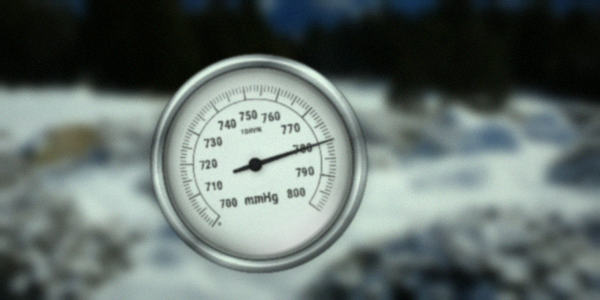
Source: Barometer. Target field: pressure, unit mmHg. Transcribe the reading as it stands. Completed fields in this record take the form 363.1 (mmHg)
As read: 780 (mmHg)
